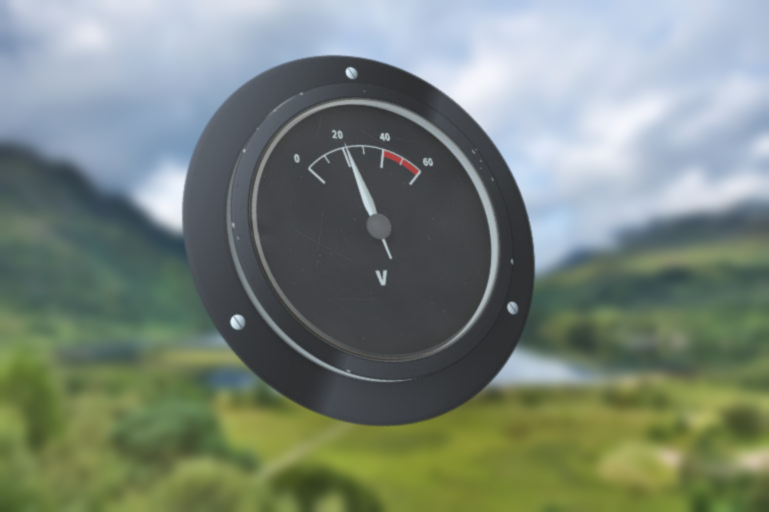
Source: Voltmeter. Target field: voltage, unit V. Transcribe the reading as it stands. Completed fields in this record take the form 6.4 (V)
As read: 20 (V)
